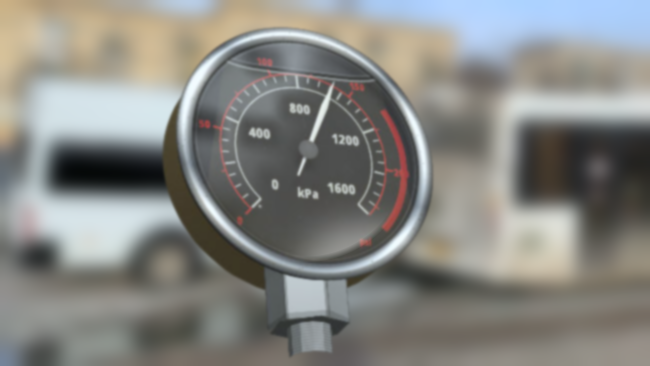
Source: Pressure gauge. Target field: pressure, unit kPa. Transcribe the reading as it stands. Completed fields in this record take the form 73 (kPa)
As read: 950 (kPa)
